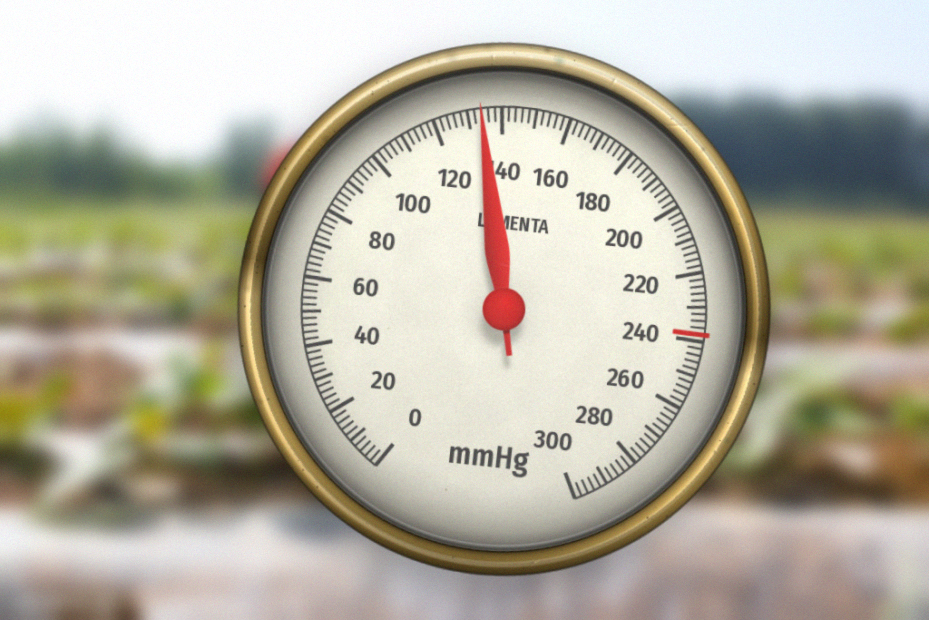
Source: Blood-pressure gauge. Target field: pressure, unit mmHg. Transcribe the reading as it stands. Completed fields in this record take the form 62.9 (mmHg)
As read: 134 (mmHg)
